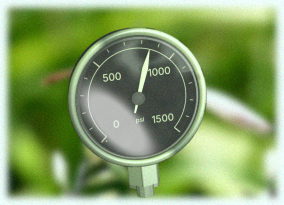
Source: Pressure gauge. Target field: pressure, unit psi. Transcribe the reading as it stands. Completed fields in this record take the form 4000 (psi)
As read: 850 (psi)
